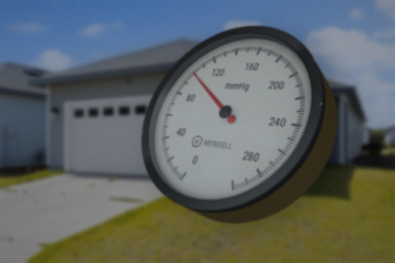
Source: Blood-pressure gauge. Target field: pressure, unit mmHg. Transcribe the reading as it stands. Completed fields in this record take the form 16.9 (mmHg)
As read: 100 (mmHg)
